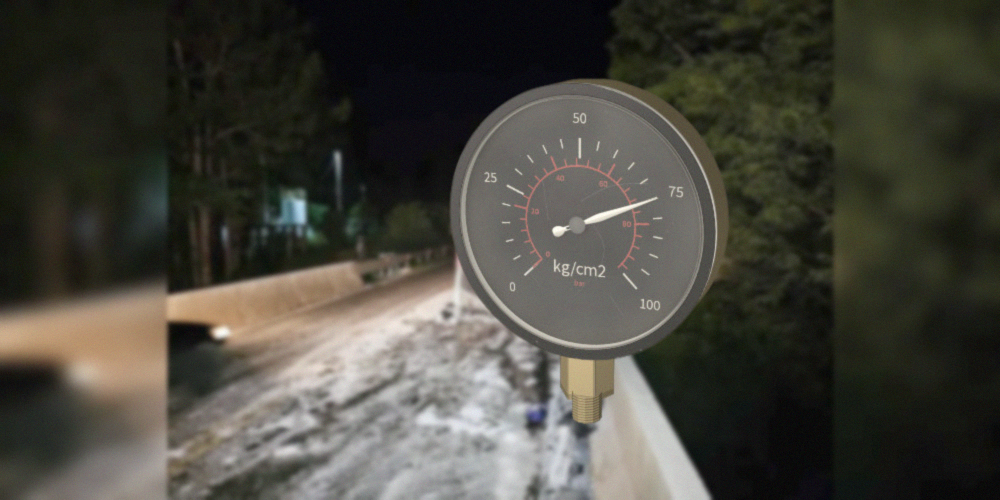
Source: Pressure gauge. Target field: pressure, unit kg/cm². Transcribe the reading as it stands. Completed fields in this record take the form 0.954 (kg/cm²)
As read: 75 (kg/cm²)
